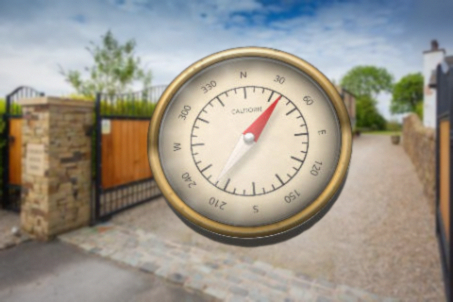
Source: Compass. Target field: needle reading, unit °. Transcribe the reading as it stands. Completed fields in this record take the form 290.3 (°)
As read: 40 (°)
